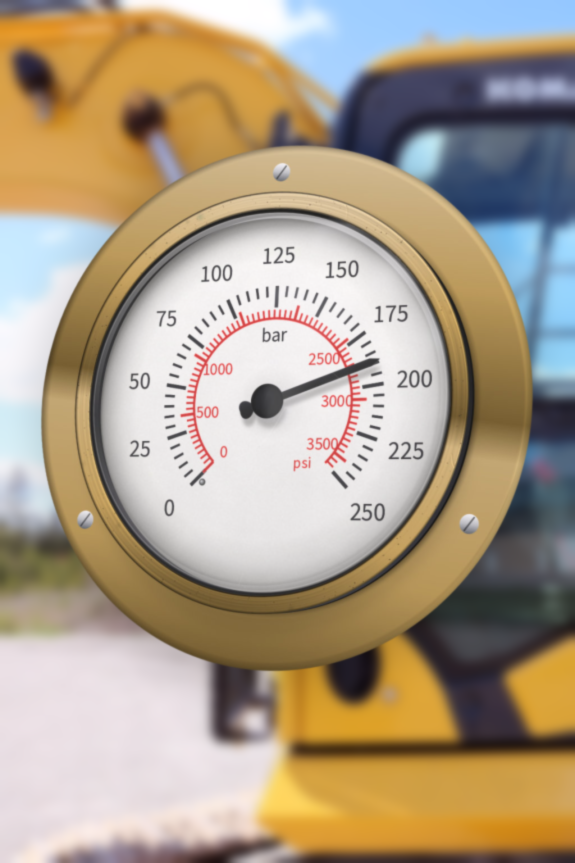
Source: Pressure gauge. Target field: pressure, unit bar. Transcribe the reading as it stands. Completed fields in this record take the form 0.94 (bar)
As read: 190 (bar)
